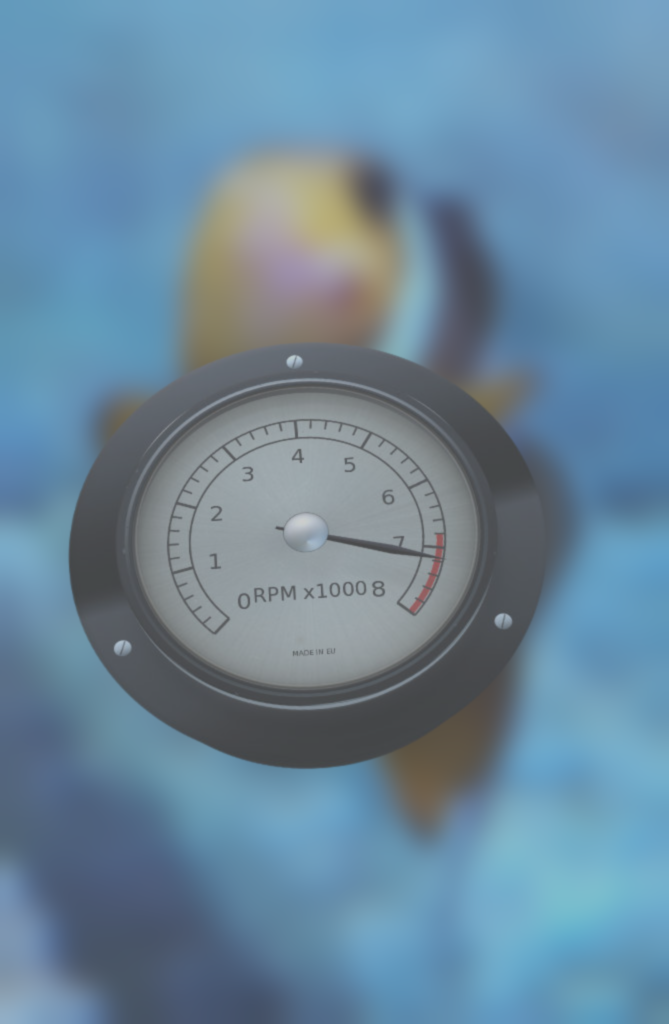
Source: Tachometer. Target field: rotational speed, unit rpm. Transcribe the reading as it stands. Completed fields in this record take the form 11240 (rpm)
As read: 7200 (rpm)
